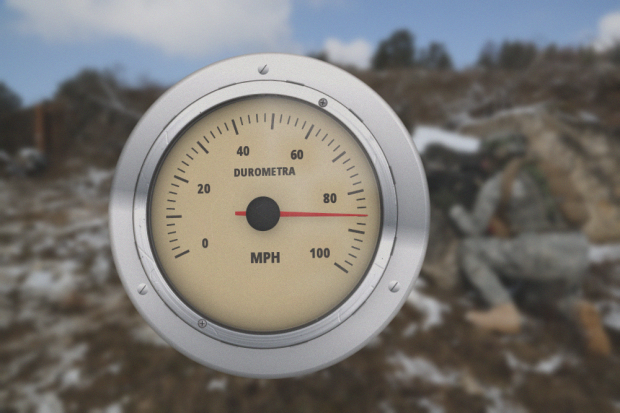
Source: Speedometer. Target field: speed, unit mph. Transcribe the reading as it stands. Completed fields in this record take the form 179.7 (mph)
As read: 86 (mph)
